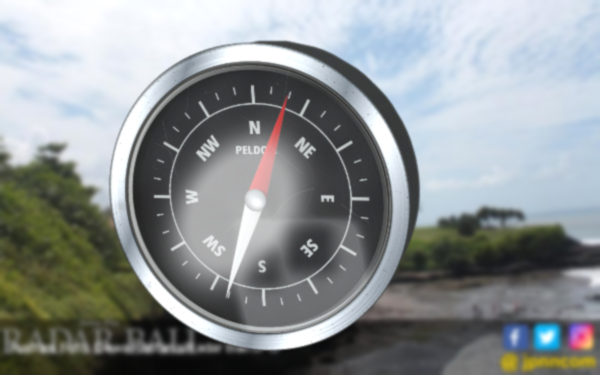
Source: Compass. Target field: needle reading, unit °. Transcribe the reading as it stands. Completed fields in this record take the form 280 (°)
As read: 20 (°)
